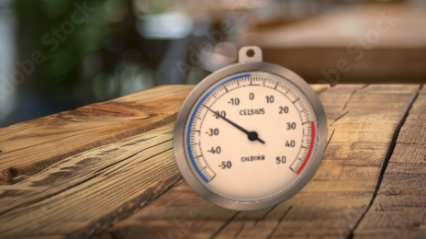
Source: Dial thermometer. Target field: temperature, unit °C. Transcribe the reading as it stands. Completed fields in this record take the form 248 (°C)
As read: -20 (°C)
